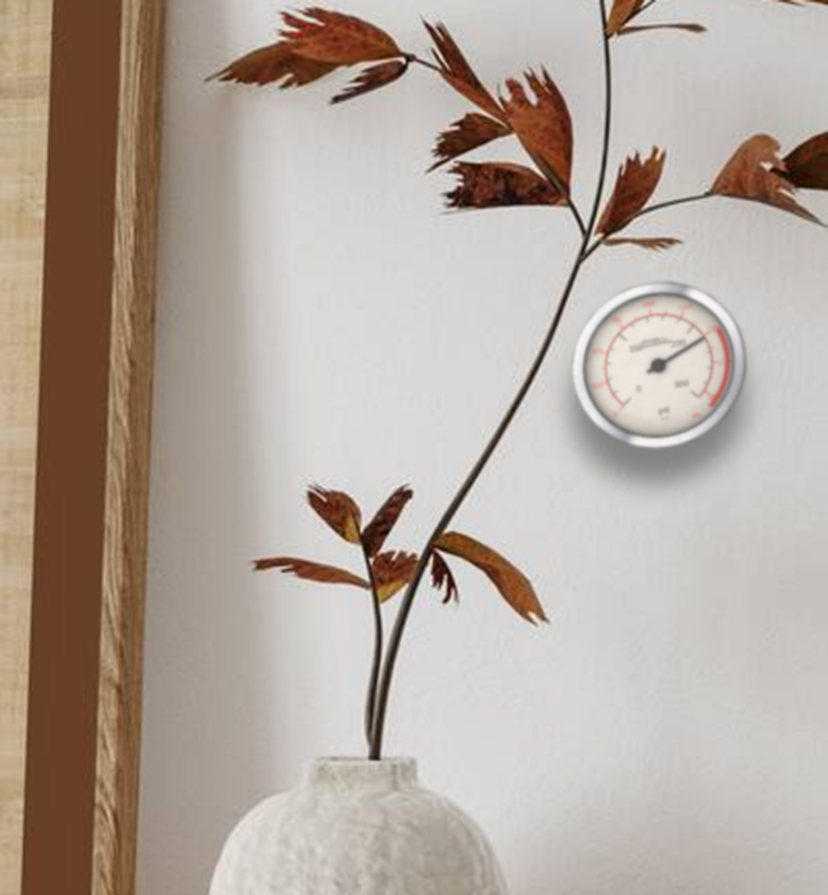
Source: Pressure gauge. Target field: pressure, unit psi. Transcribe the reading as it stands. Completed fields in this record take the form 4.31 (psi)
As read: 220 (psi)
